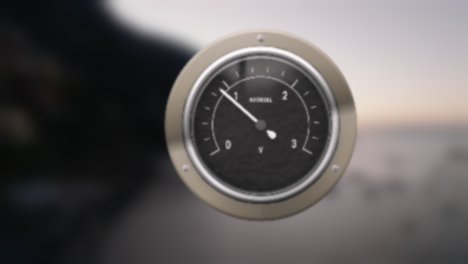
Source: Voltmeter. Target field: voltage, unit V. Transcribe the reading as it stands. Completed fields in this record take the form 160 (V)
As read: 0.9 (V)
